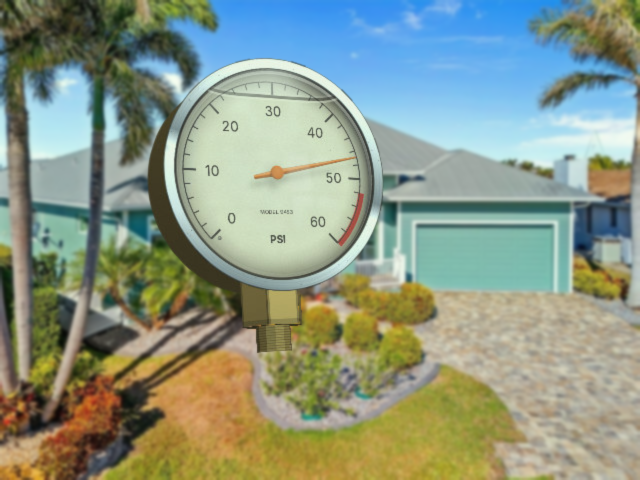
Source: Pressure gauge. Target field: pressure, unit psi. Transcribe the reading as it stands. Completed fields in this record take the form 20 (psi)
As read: 47 (psi)
